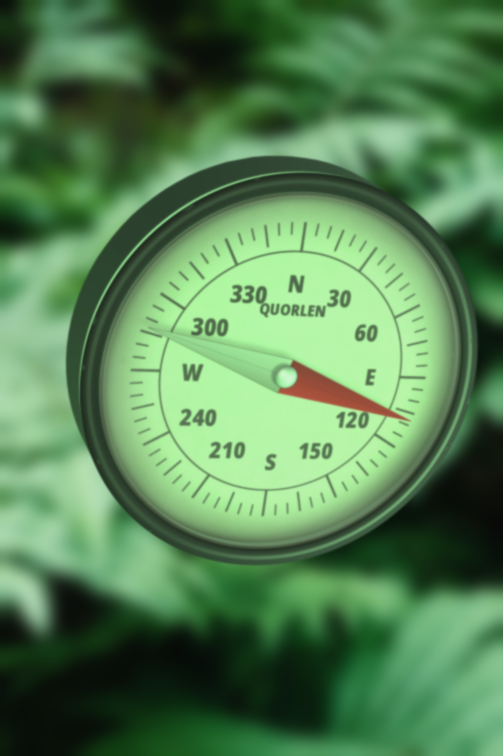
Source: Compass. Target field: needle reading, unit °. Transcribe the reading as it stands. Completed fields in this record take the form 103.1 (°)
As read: 107.5 (°)
